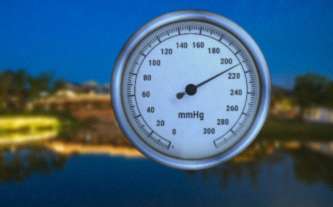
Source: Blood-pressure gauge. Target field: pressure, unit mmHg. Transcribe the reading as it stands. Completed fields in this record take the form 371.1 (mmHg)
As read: 210 (mmHg)
